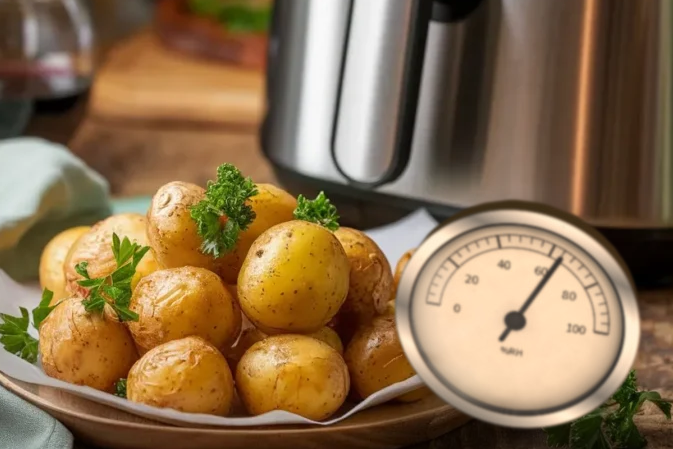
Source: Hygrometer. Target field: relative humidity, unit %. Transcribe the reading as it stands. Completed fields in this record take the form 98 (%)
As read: 64 (%)
